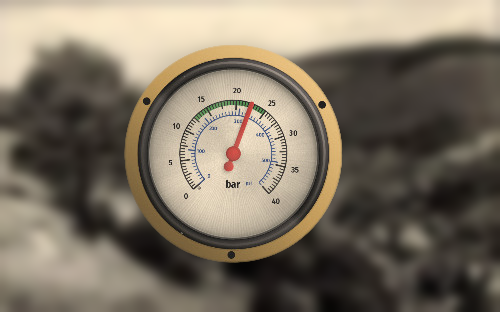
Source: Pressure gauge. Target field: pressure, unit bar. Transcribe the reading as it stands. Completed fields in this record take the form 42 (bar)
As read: 22.5 (bar)
